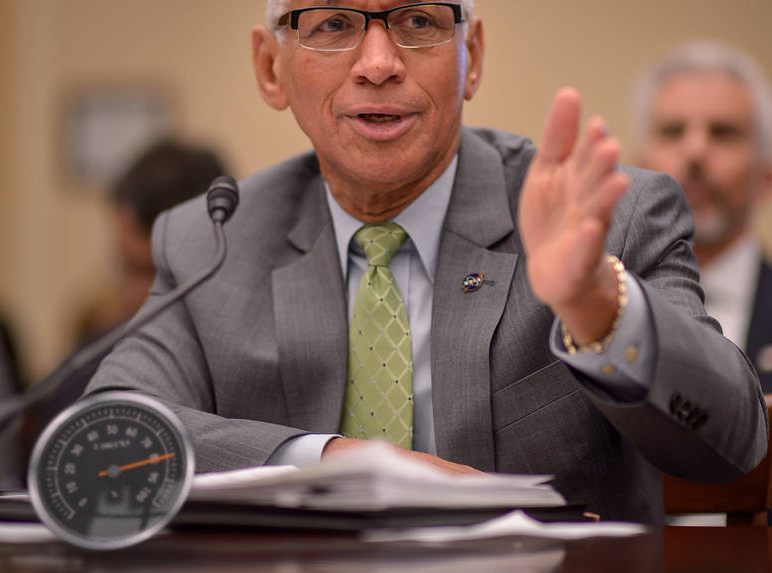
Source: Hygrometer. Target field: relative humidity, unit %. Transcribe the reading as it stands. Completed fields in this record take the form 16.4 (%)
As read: 80 (%)
